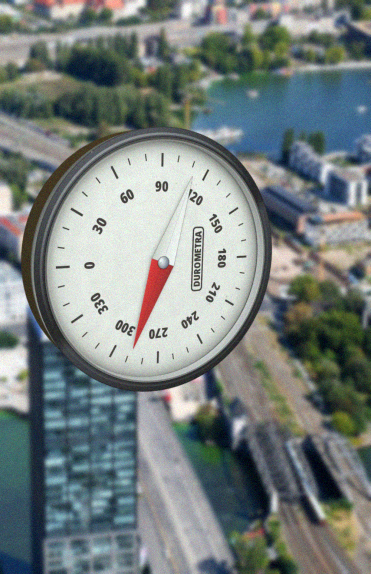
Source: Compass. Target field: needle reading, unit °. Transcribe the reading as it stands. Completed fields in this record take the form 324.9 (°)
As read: 290 (°)
